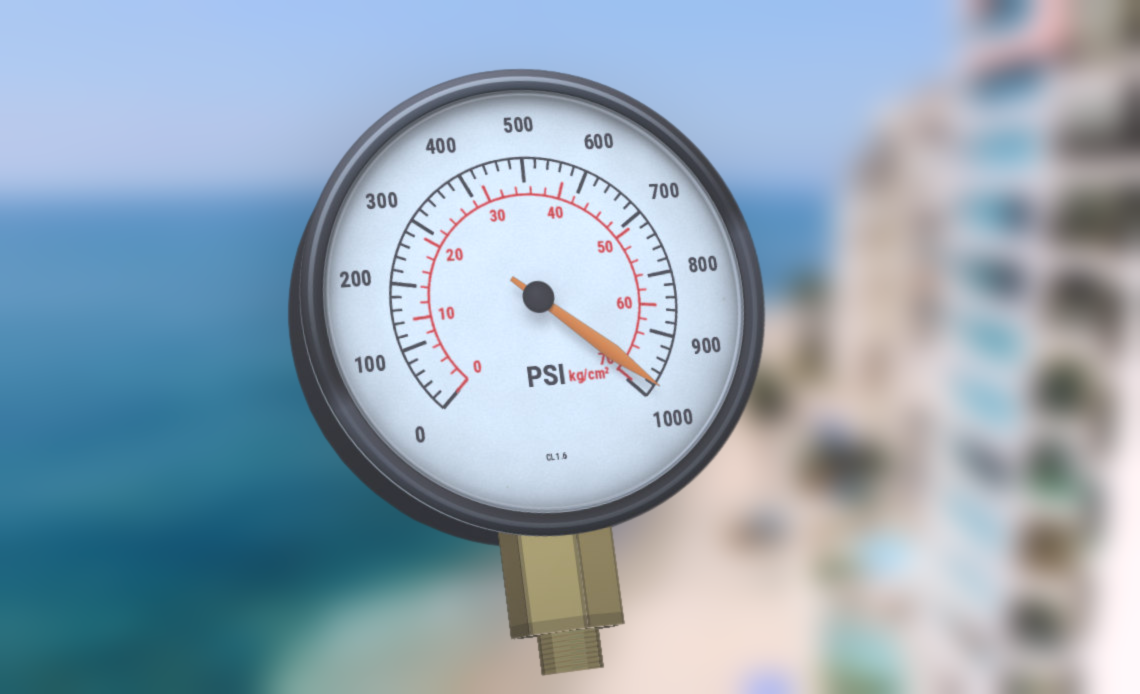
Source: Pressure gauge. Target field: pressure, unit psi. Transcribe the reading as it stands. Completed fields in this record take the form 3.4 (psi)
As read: 980 (psi)
